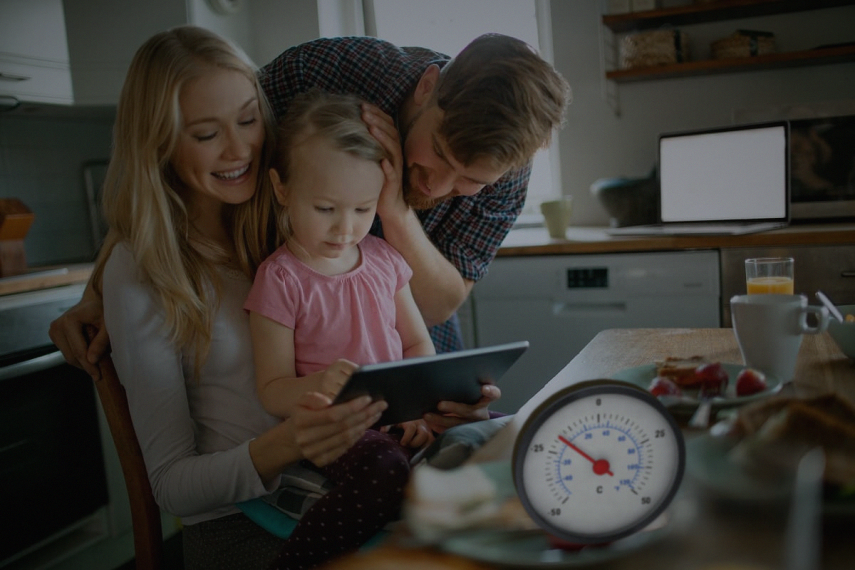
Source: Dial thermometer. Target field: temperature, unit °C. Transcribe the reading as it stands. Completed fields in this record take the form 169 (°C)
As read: -17.5 (°C)
